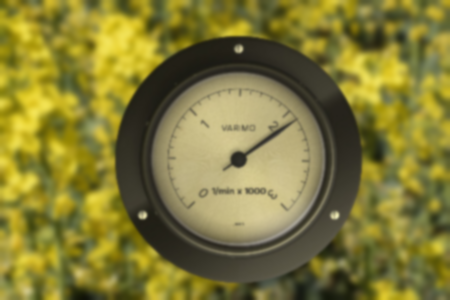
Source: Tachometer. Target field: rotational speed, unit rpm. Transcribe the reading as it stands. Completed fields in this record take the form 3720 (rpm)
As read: 2100 (rpm)
